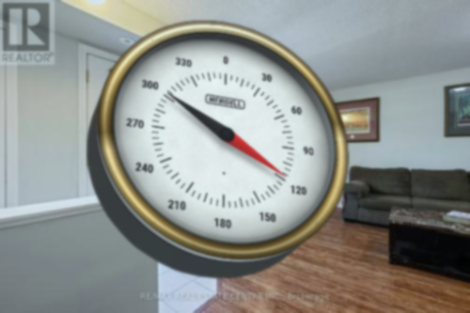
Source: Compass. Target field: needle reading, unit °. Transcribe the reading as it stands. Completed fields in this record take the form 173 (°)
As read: 120 (°)
